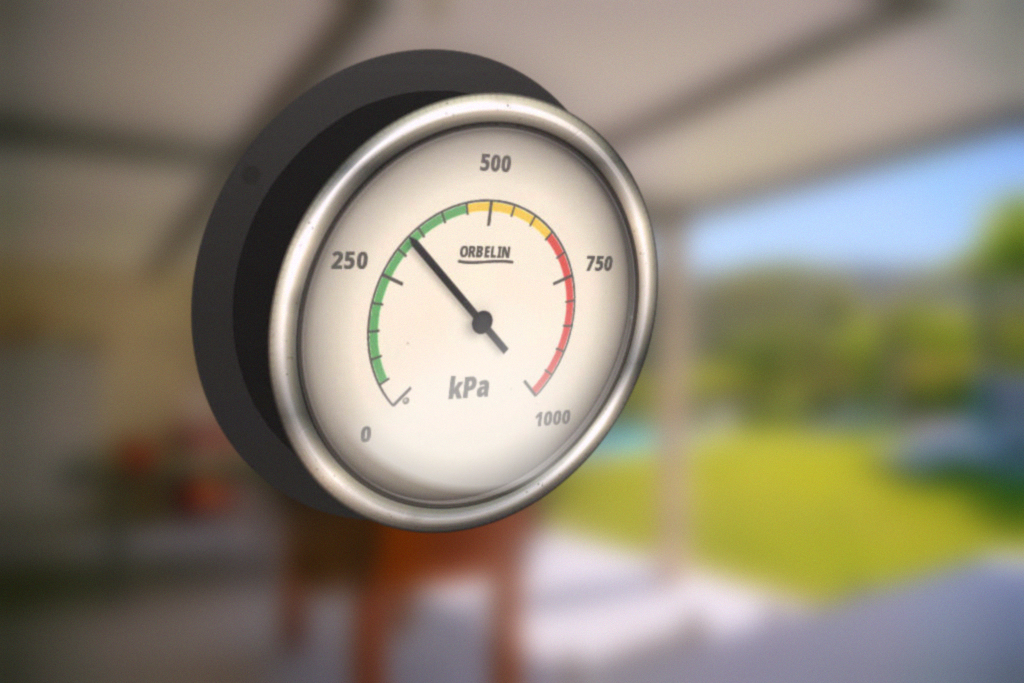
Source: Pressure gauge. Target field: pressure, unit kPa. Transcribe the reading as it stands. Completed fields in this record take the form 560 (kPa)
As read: 325 (kPa)
